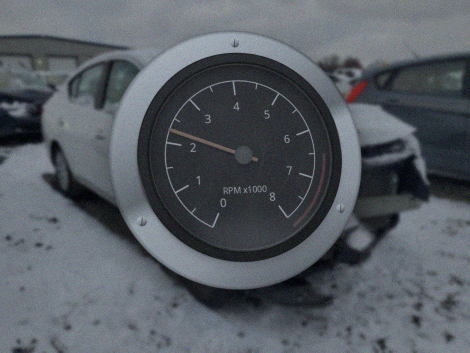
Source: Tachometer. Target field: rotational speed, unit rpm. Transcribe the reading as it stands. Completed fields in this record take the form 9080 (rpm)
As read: 2250 (rpm)
